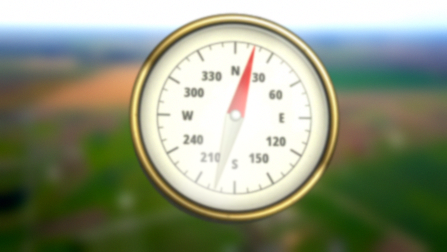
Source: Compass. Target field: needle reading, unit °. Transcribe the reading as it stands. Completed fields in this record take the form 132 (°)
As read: 15 (°)
